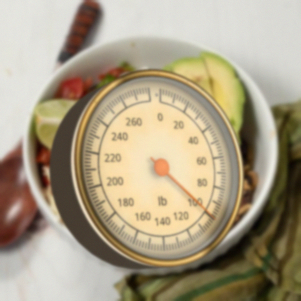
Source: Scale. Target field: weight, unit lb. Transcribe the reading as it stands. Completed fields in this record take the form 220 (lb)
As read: 100 (lb)
